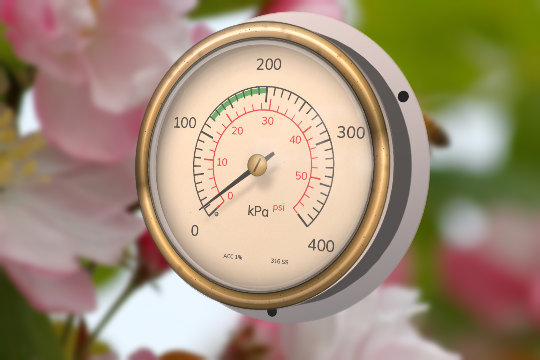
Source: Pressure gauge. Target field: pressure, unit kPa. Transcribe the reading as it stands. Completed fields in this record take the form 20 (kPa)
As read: 10 (kPa)
